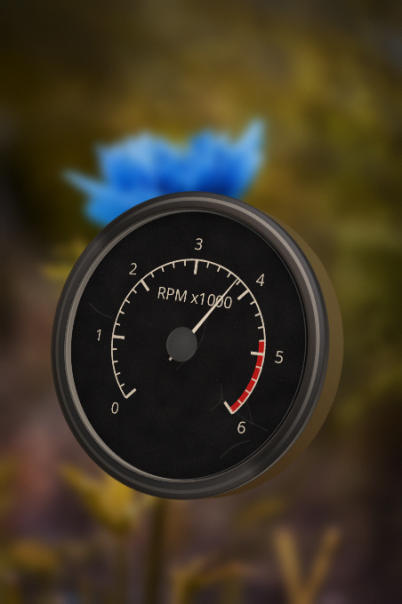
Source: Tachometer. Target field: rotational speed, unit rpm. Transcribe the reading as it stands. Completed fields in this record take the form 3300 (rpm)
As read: 3800 (rpm)
